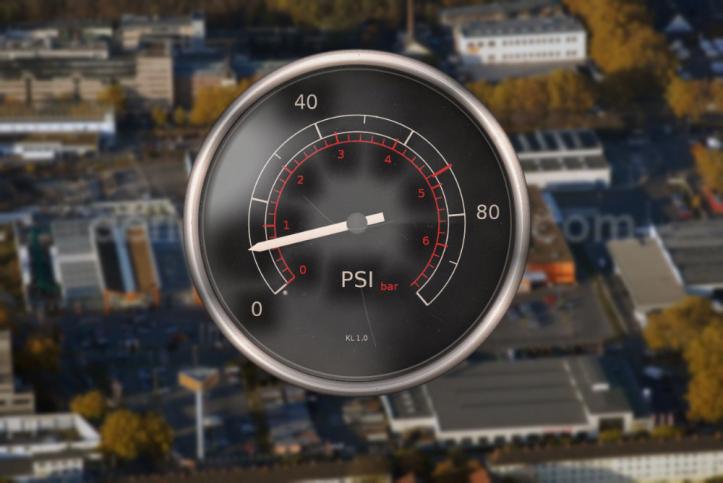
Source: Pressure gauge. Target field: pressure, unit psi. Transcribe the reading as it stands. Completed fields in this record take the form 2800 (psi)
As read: 10 (psi)
